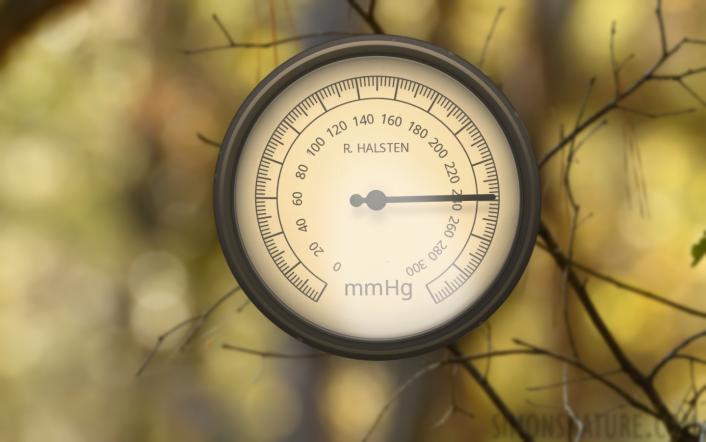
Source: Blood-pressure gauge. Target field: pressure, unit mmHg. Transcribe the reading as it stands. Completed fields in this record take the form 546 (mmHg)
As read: 238 (mmHg)
